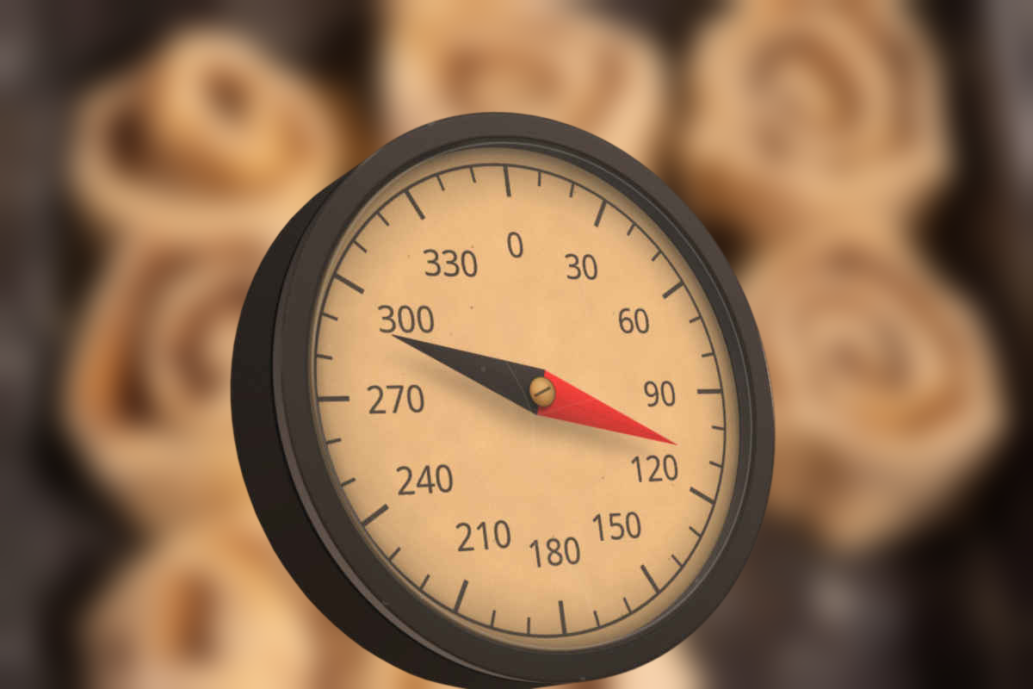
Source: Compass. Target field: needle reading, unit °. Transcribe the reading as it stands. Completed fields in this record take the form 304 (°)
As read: 110 (°)
